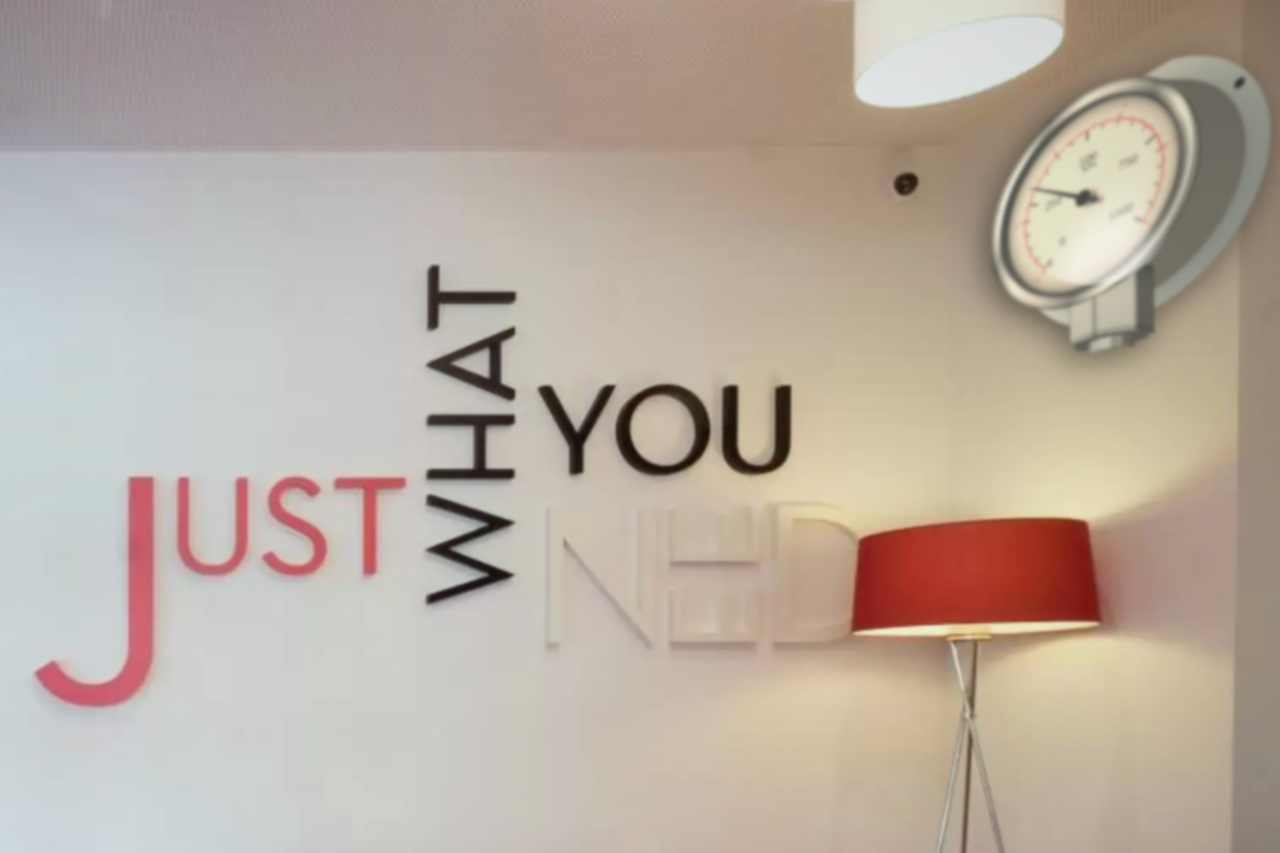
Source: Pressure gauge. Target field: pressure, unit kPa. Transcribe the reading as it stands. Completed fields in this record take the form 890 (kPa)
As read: 300 (kPa)
